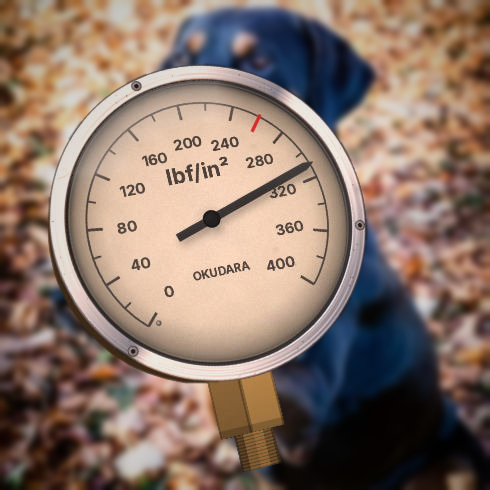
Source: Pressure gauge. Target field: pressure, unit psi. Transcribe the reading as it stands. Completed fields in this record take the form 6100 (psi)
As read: 310 (psi)
